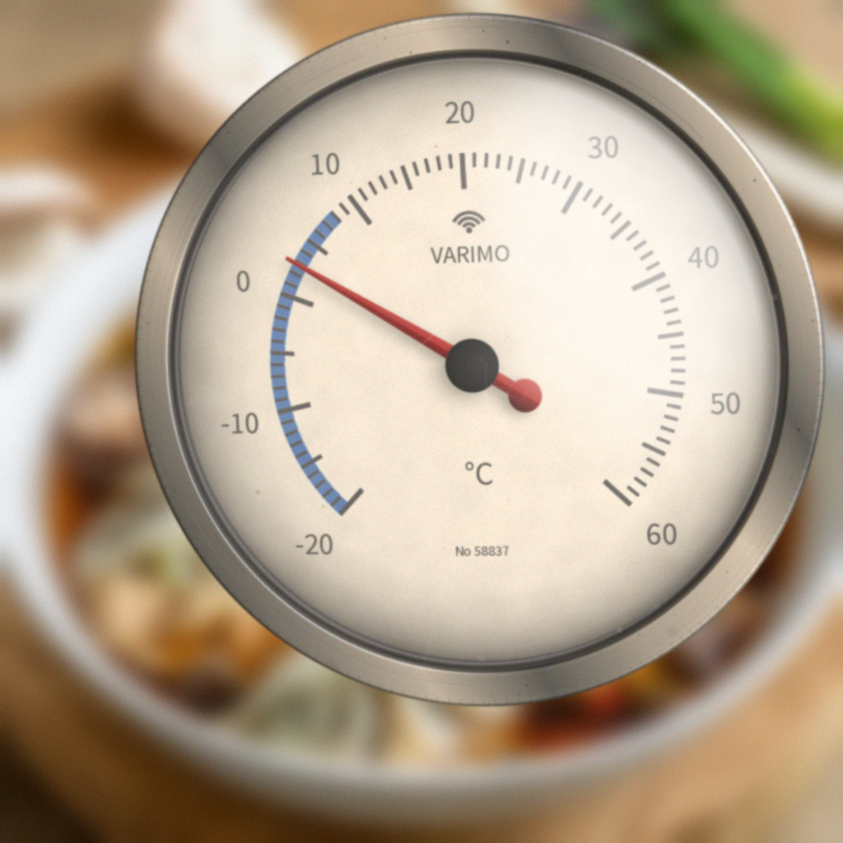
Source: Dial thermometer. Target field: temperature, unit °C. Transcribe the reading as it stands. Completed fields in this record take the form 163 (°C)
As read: 3 (°C)
